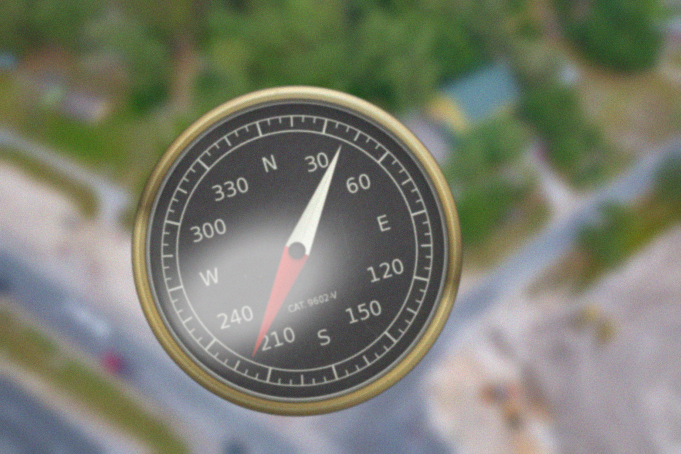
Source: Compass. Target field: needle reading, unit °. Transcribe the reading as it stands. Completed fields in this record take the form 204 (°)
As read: 220 (°)
